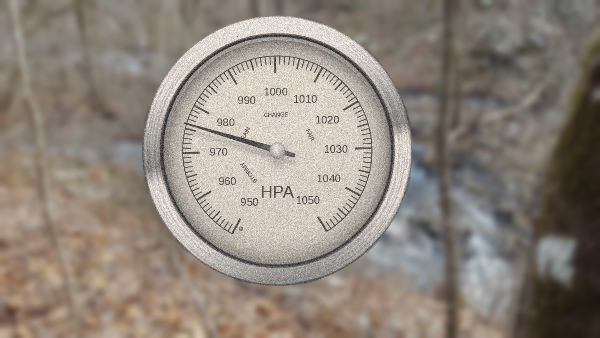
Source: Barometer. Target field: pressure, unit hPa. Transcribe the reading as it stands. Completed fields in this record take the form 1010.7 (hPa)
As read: 976 (hPa)
